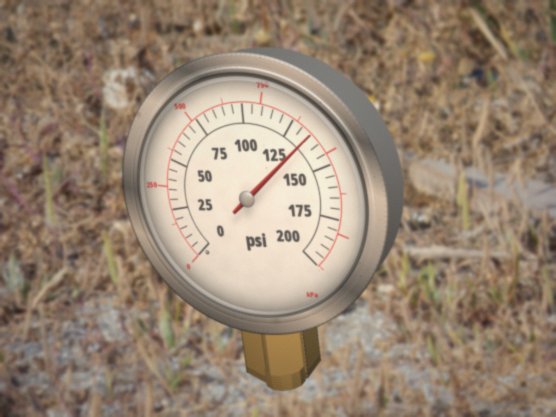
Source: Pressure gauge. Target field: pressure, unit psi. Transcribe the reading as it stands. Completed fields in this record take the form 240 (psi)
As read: 135 (psi)
